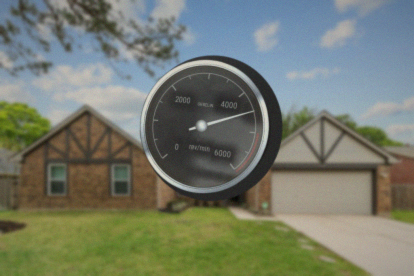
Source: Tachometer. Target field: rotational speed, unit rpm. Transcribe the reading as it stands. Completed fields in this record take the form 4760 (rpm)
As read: 4500 (rpm)
